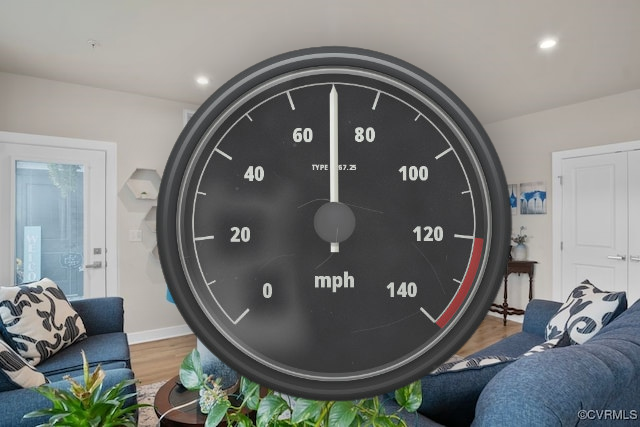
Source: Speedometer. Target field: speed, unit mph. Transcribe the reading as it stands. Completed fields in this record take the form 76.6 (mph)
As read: 70 (mph)
